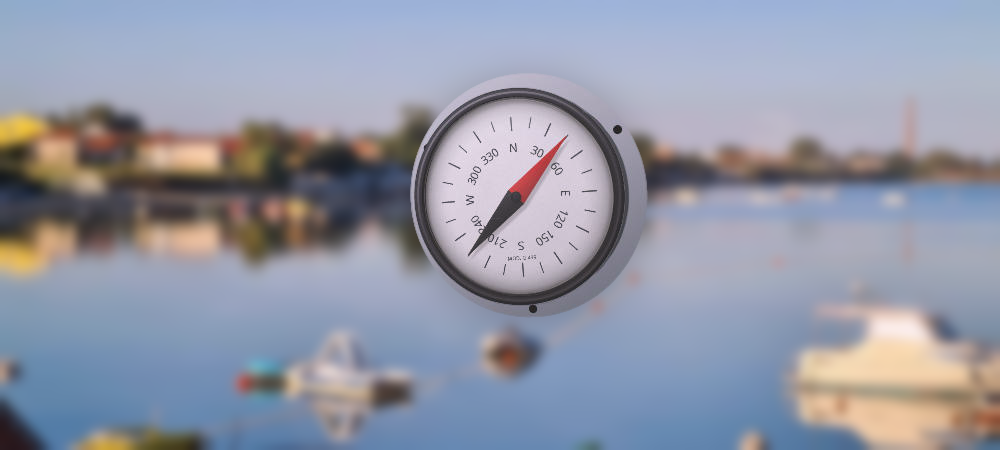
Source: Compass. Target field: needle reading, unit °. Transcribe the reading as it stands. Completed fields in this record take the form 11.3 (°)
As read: 45 (°)
